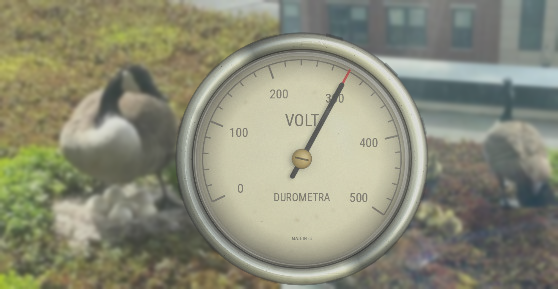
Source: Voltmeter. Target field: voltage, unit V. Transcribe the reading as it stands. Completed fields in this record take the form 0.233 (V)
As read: 300 (V)
